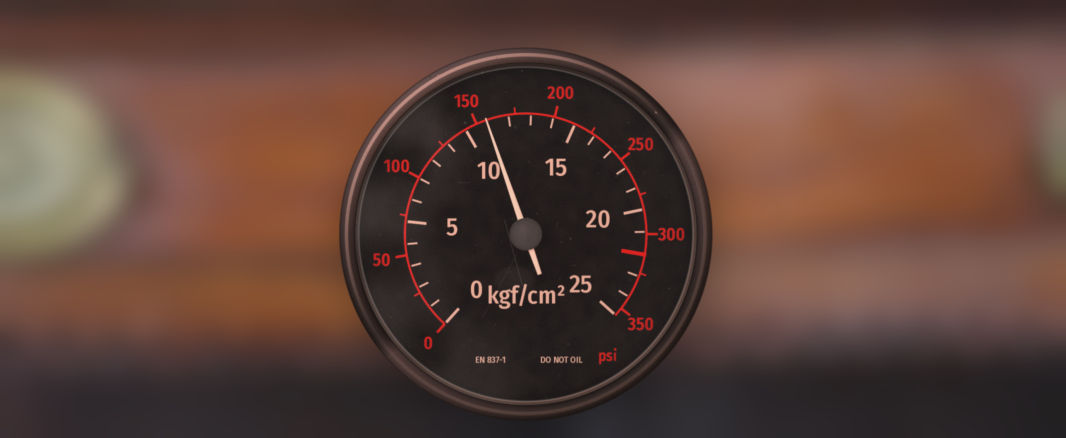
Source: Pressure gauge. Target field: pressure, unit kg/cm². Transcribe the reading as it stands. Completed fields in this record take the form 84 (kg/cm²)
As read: 11 (kg/cm²)
